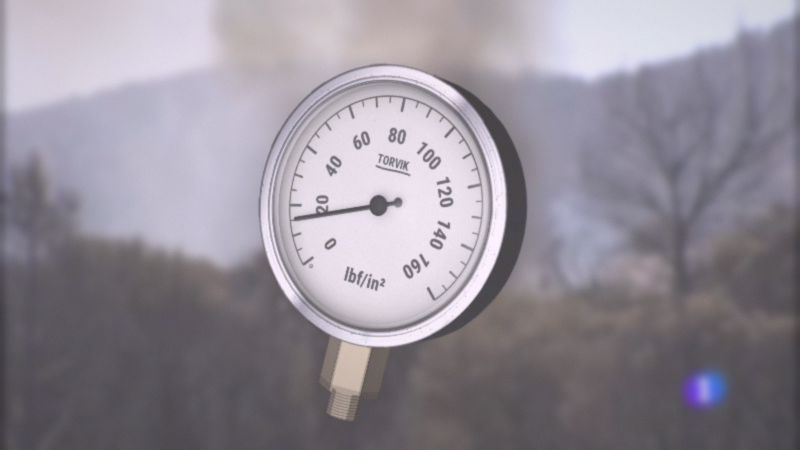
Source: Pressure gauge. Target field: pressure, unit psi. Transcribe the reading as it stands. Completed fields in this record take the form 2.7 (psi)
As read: 15 (psi)
